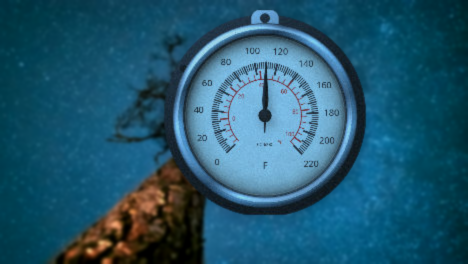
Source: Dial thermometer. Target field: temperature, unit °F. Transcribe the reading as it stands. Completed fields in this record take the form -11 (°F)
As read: 110 (°F)
